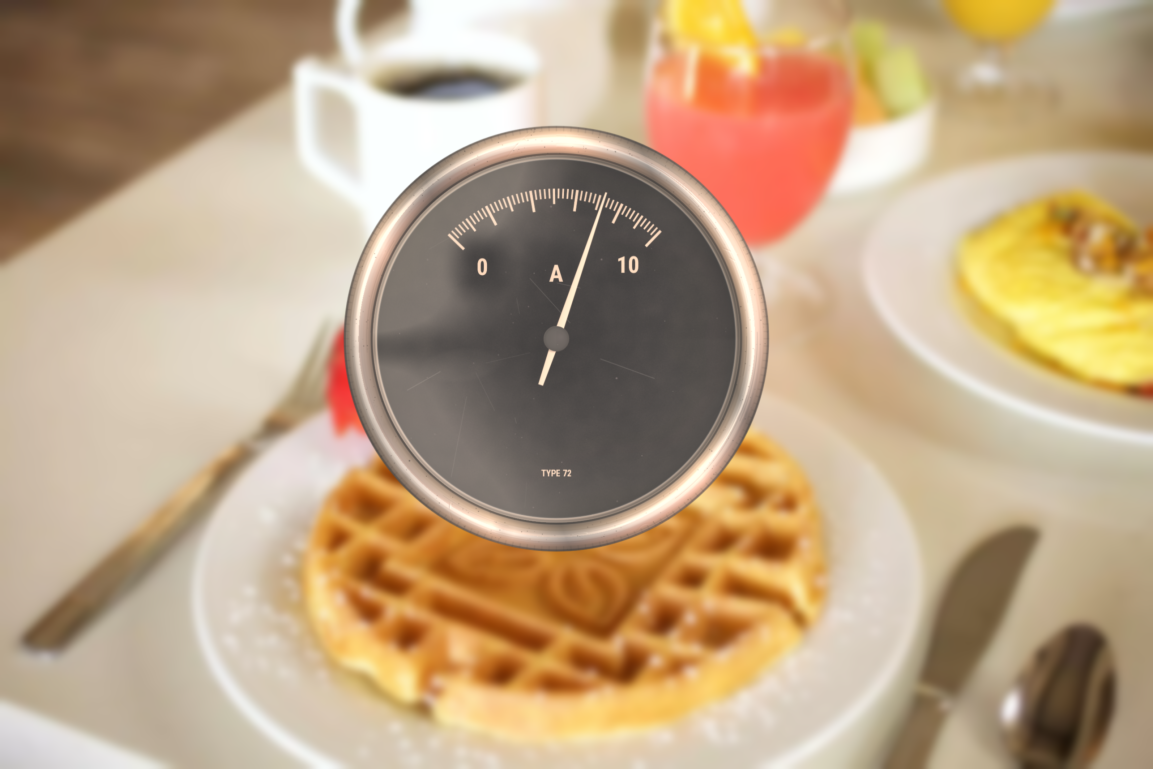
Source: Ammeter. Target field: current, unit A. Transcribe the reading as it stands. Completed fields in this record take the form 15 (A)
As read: 7.2 (A)
